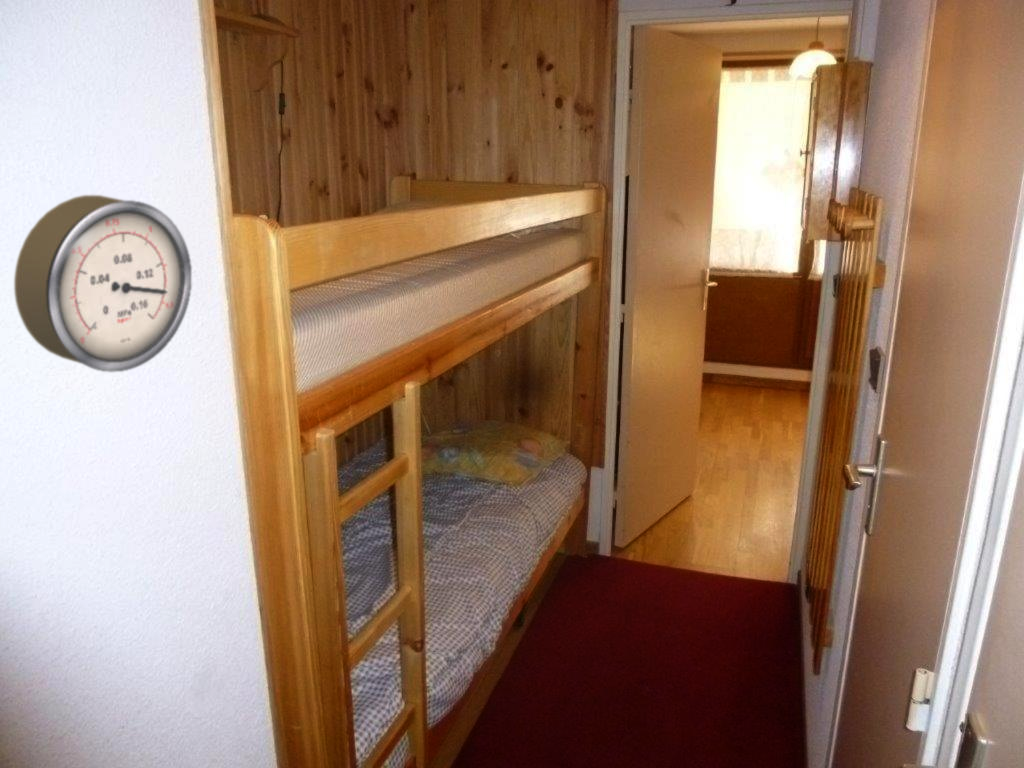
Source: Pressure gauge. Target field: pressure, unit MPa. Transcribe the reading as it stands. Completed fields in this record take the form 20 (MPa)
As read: 0.14 (MPa)
